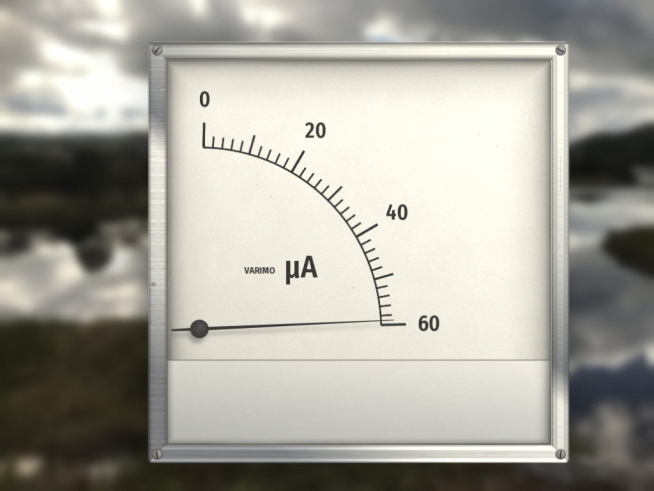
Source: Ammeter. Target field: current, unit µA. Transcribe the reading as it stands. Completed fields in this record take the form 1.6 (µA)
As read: 59 (µA)
